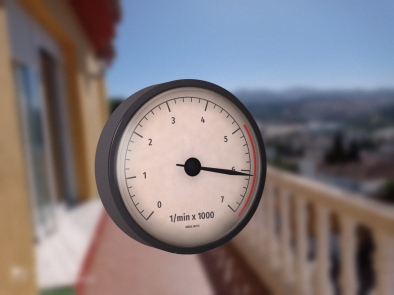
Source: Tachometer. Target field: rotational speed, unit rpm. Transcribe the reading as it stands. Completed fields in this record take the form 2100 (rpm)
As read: 6100 (rpm)
